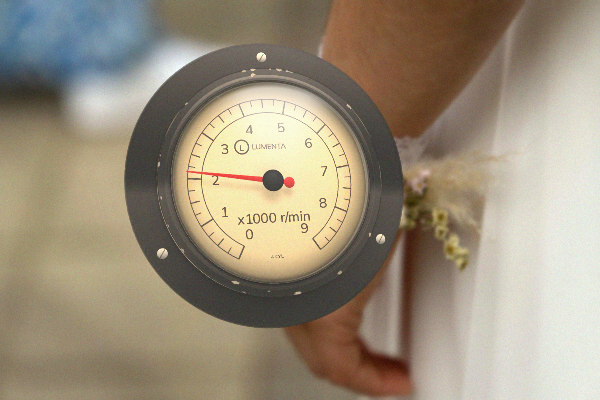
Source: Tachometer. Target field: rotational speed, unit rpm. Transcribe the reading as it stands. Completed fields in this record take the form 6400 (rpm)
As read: 2125 (rpm)
